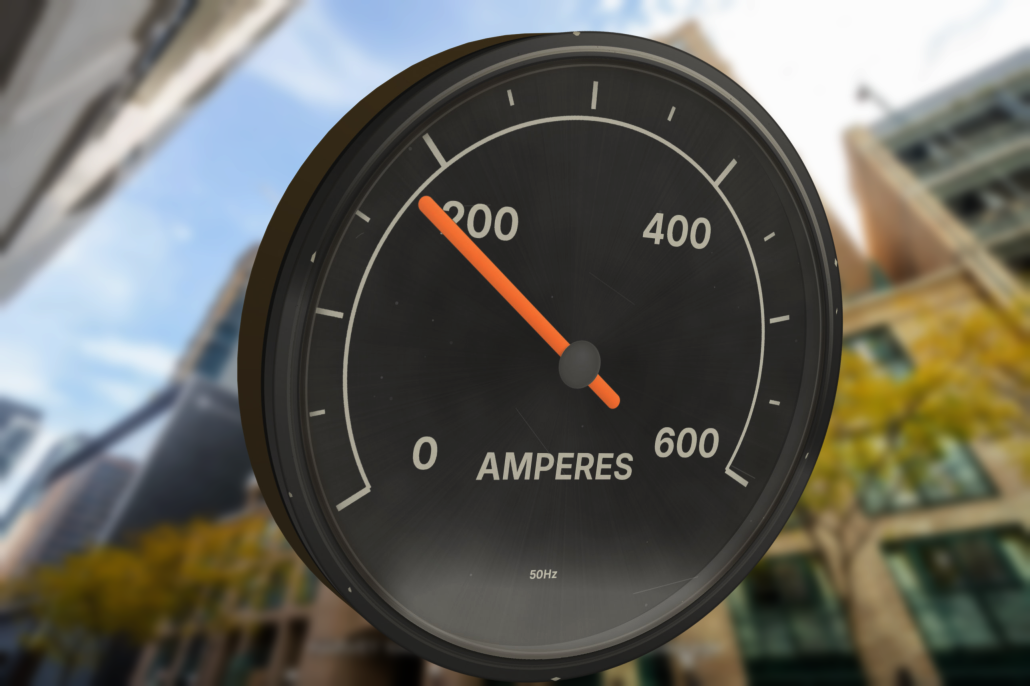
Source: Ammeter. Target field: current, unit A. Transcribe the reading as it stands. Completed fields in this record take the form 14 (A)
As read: 175 (A)
